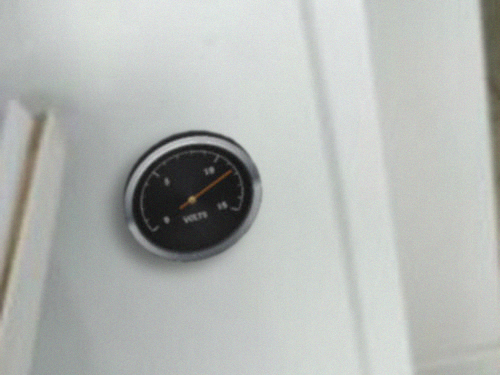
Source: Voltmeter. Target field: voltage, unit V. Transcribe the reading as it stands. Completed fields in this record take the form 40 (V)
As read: 11.5 (V)
